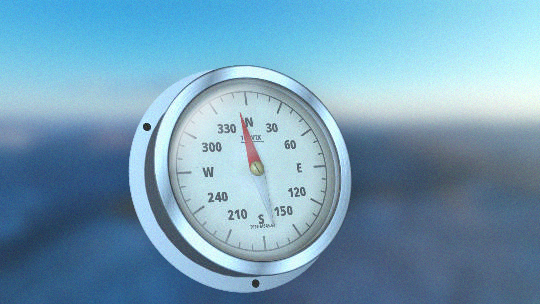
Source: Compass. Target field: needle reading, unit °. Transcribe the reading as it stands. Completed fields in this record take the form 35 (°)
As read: 350 (°)
